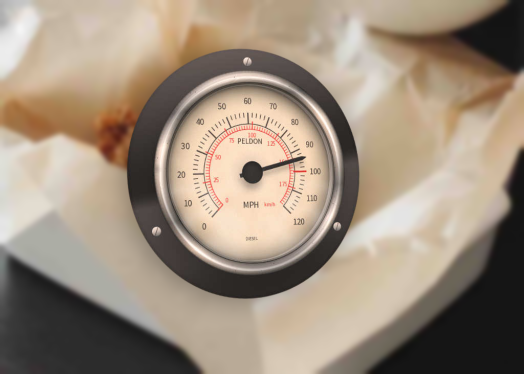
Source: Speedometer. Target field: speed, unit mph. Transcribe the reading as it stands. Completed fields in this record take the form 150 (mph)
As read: 94 (mph)
